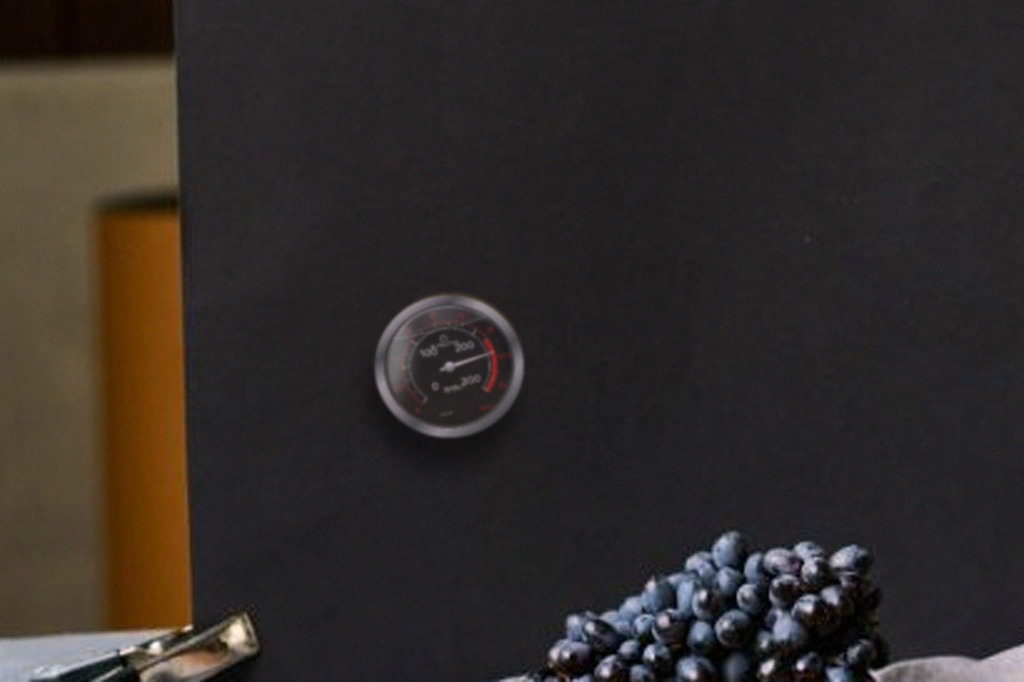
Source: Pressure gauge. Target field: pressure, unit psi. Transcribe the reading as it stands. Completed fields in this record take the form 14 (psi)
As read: 240 (psi)
